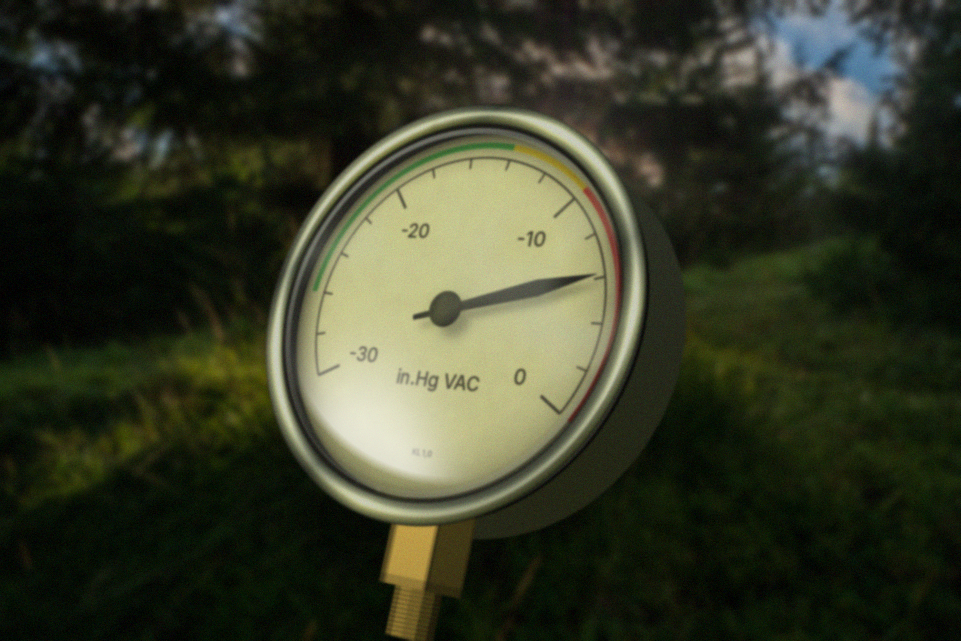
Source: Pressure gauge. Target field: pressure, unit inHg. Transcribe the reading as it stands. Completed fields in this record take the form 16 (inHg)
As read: -6 (inHg)
